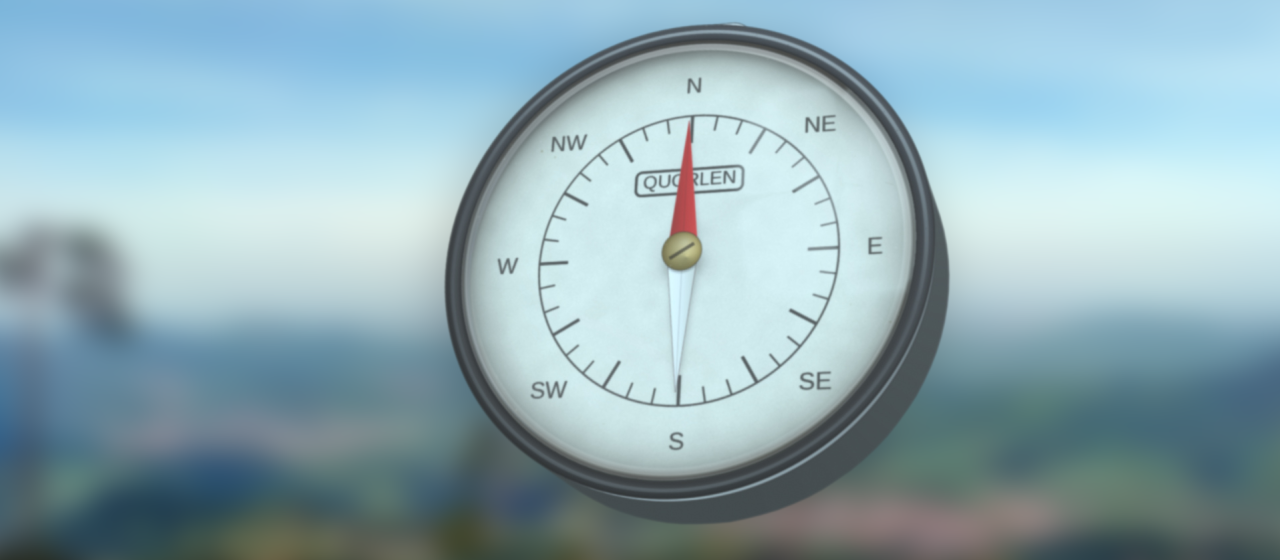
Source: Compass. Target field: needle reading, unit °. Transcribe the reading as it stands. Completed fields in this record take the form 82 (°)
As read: 0 (°)
